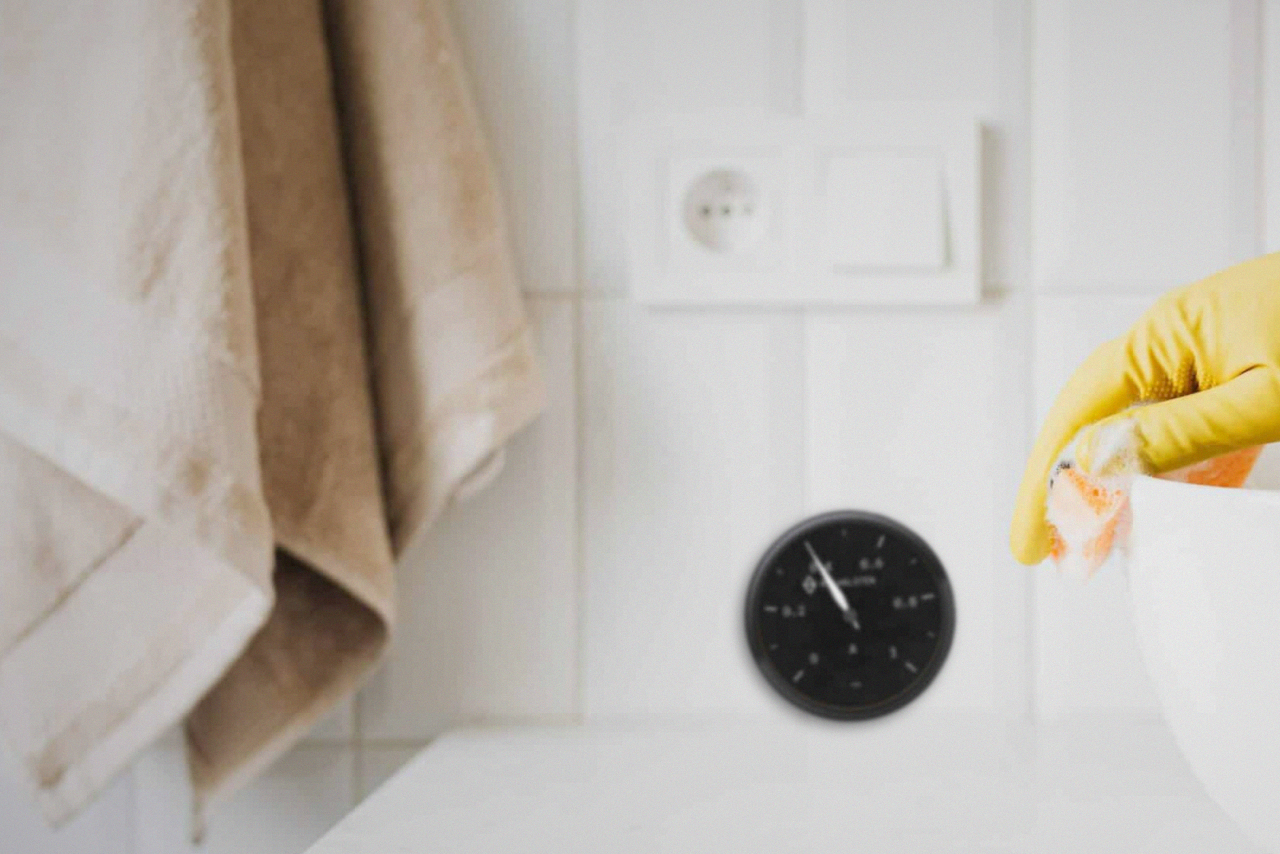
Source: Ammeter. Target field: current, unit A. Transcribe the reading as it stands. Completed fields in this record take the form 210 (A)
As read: 0.4 (A)
